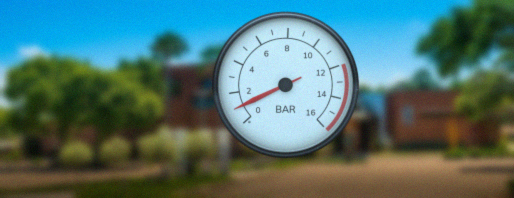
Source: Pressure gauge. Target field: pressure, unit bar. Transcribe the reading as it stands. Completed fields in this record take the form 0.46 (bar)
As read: 1 (bar)
